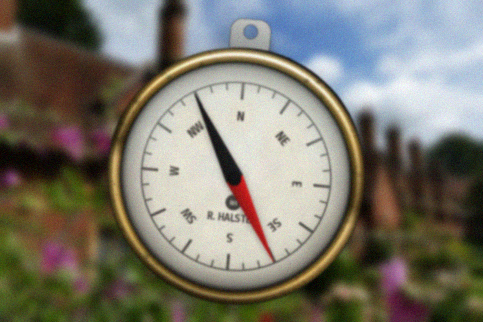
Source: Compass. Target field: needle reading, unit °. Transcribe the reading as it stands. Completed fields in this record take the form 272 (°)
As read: 150 (°)
